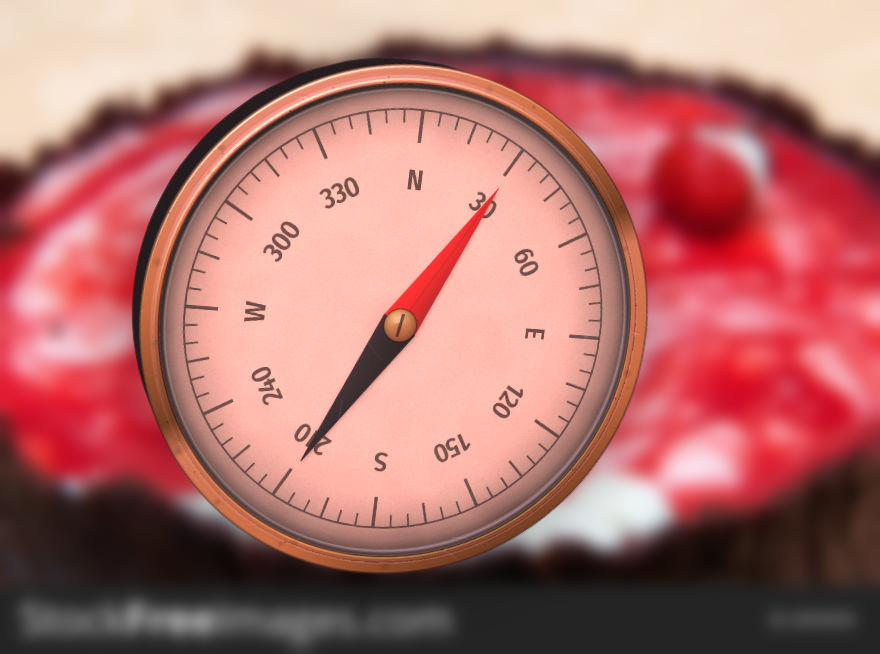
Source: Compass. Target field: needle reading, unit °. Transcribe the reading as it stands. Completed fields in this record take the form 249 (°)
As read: 30 (°)
